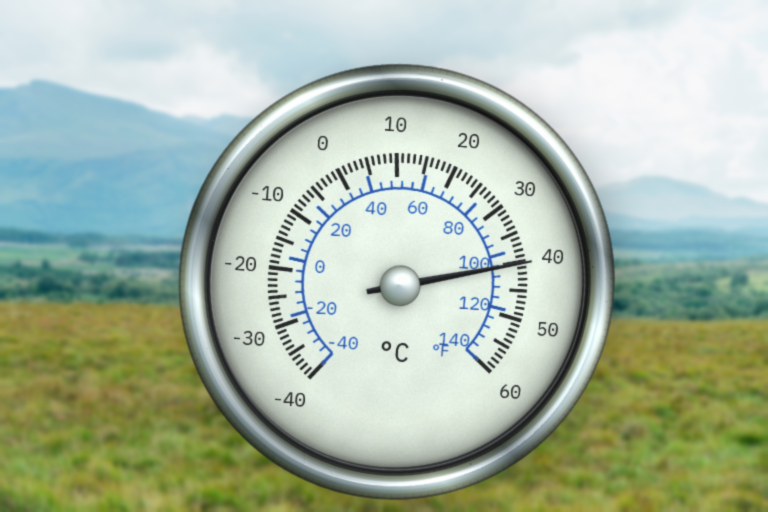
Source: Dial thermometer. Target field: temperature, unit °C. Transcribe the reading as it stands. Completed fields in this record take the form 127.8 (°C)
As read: 40 (°C)
